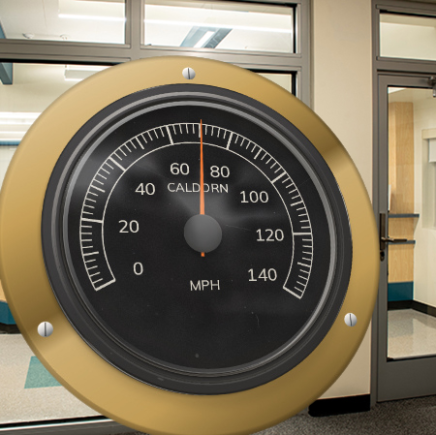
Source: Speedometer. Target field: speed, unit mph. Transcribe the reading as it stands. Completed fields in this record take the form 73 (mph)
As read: 70 (mph)
